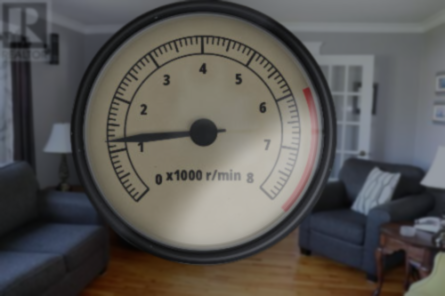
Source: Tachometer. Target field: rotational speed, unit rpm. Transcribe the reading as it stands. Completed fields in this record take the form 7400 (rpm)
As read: 1200 (rpm)
